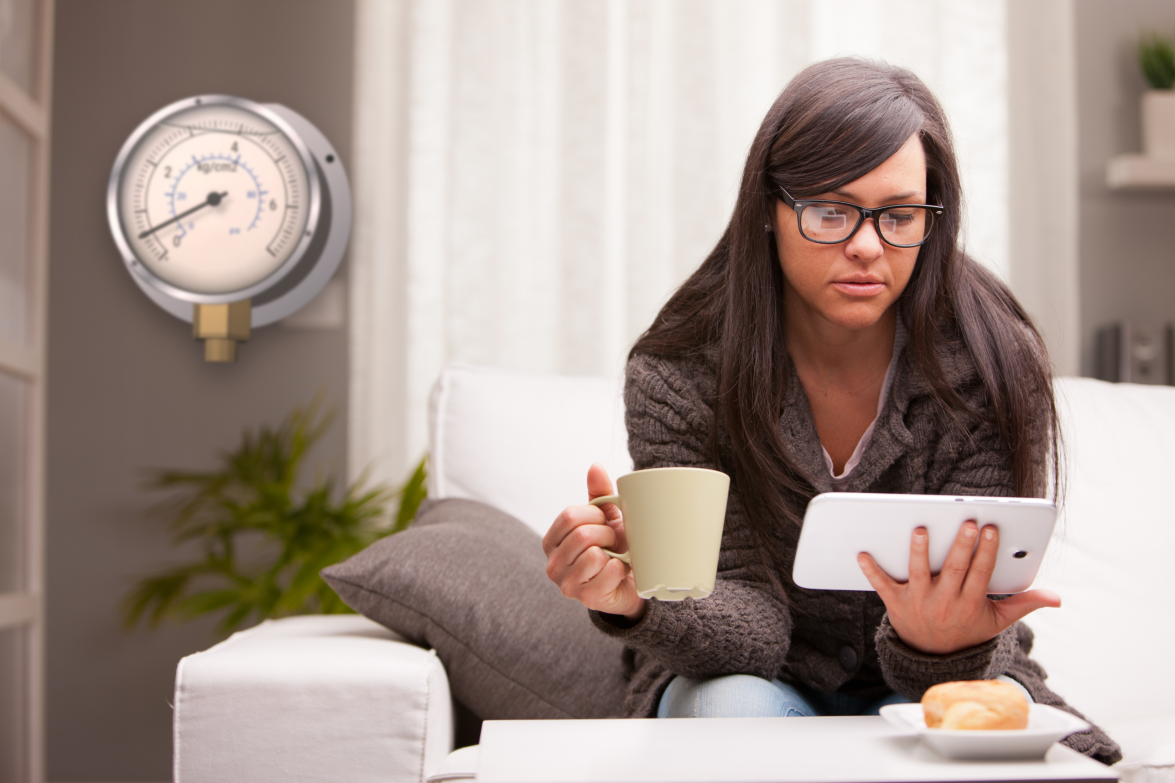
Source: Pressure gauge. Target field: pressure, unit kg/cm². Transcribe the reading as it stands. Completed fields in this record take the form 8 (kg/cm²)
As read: 0.5 (kg/cm²)
